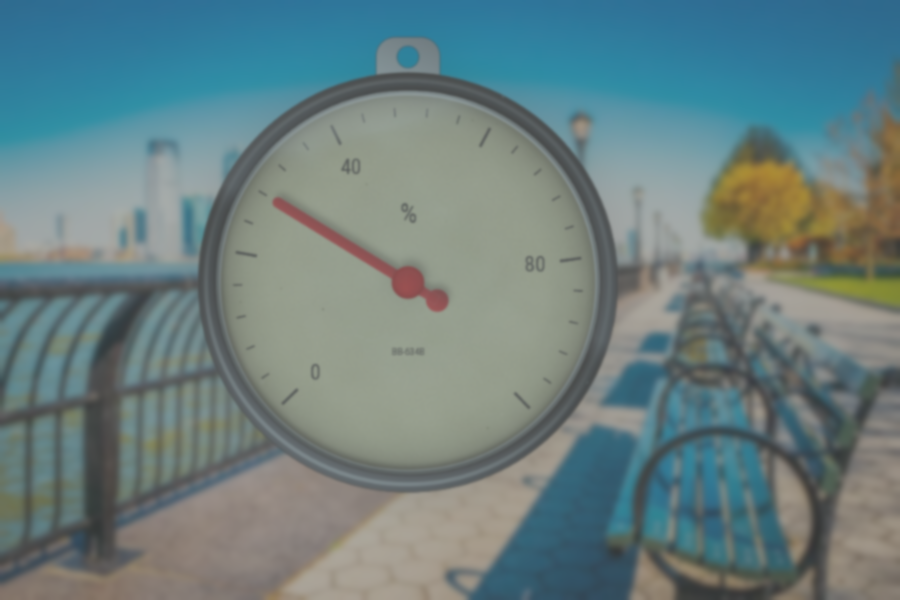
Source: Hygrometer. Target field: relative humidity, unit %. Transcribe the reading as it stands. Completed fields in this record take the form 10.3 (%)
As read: 28 (%)
